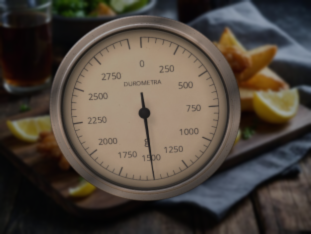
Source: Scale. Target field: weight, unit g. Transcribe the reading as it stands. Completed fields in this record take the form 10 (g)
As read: 1500 (g)
